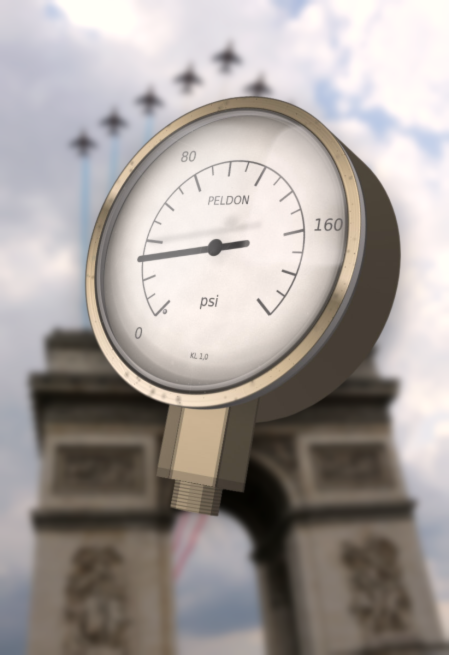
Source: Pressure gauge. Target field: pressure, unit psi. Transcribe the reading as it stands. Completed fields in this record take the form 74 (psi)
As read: 30 (psi)
